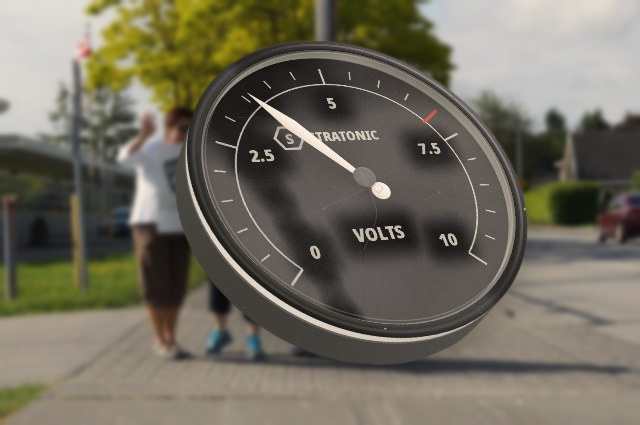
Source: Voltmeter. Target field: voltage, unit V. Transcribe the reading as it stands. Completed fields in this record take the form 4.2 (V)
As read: 3.5 (V)
